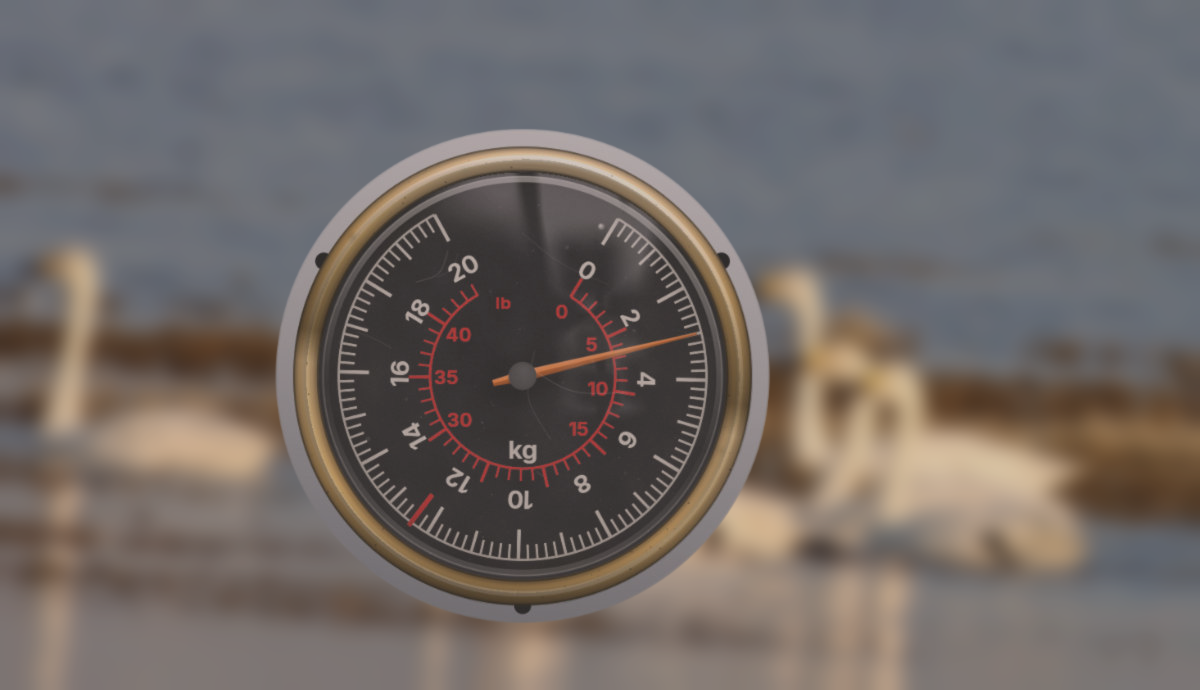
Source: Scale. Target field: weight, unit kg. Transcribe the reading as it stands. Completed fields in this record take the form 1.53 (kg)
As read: 3 (kg)
